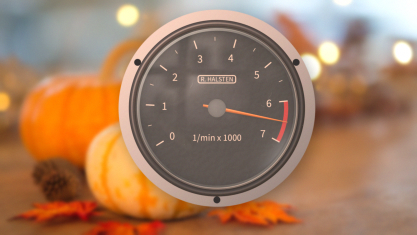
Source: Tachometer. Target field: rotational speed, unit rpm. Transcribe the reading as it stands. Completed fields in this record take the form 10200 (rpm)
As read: 6500 (rpm)
